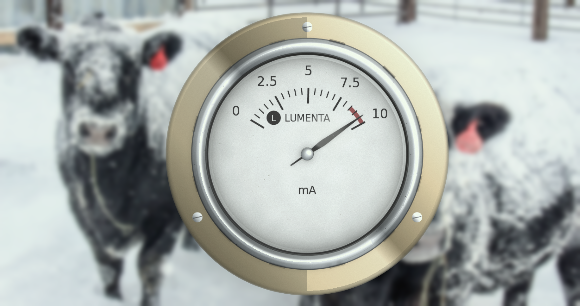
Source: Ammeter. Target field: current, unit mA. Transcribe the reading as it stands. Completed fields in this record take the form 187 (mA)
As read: 9.5 (mA)
